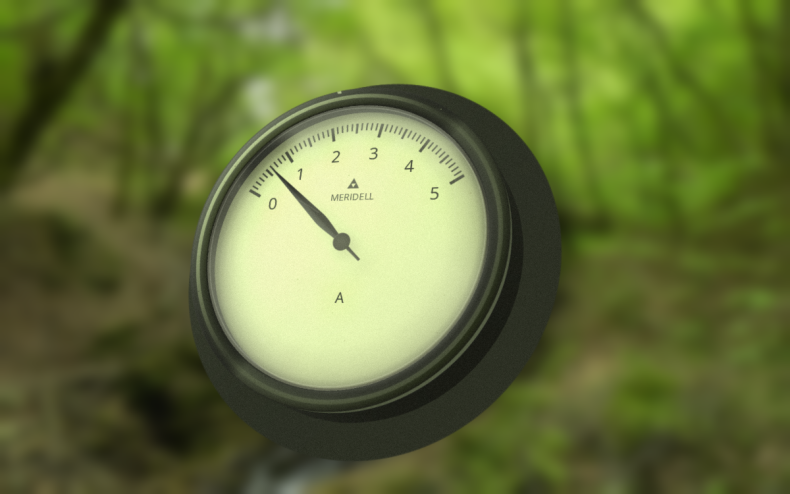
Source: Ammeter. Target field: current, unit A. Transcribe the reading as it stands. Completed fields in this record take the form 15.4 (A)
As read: 0.6 (A)
